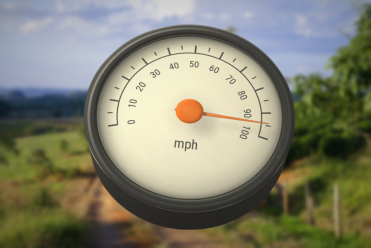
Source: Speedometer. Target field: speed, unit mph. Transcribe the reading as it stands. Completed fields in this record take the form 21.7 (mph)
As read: 95 (mph)
